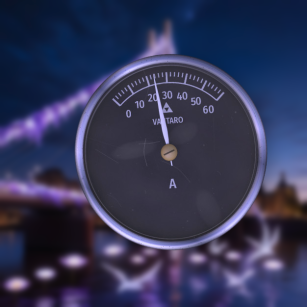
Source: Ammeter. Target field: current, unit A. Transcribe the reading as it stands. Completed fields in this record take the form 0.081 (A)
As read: 24 (A)
